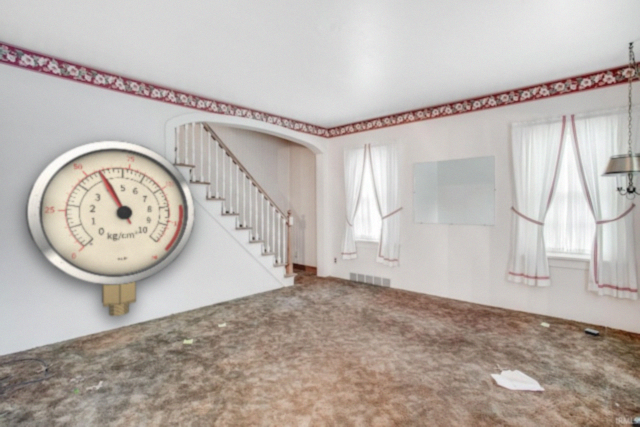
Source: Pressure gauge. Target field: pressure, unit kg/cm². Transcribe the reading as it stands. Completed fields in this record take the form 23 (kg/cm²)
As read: 4 (kg/cm²)
